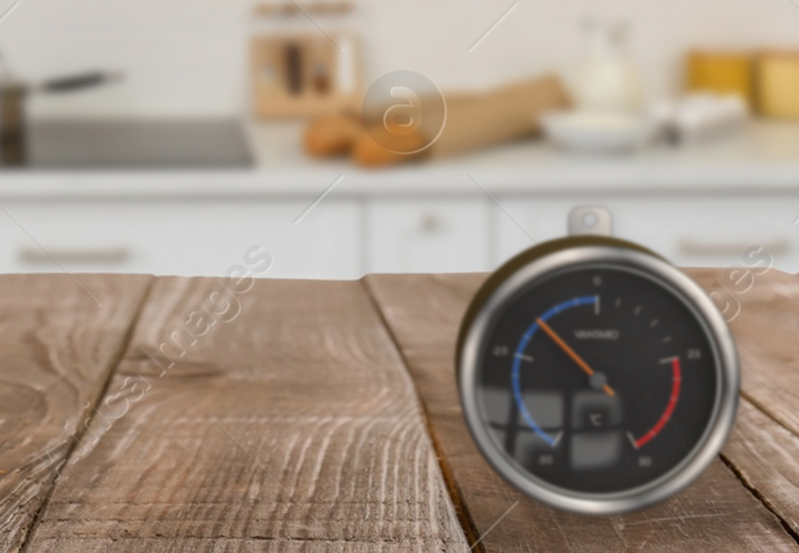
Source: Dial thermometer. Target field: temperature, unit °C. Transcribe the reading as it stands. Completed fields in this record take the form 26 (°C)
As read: -15 (°C)
